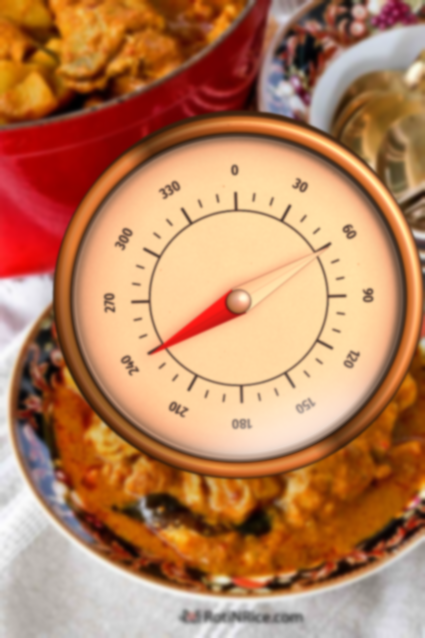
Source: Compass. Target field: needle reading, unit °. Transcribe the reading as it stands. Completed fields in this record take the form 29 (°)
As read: 240 (°)
